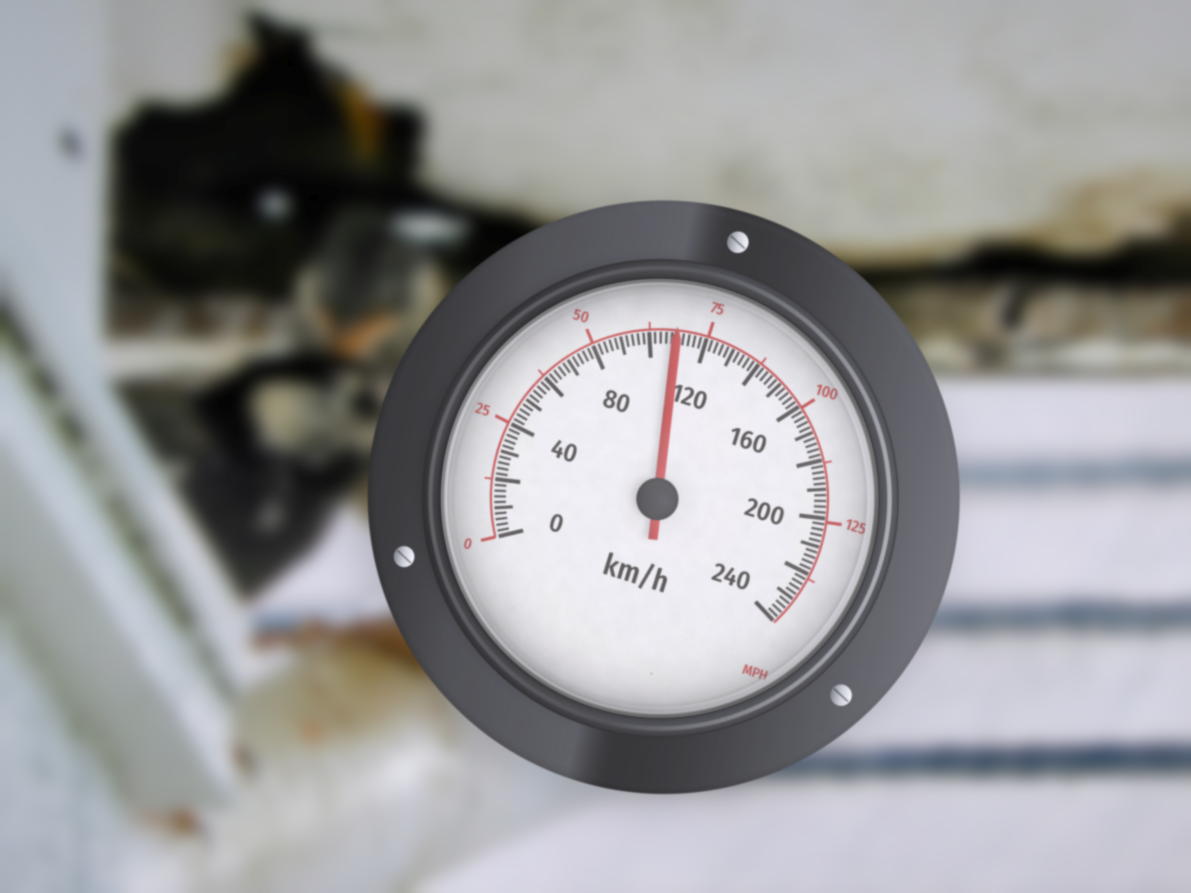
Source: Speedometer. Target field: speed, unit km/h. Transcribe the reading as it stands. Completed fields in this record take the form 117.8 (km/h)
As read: 110 (km/h)
